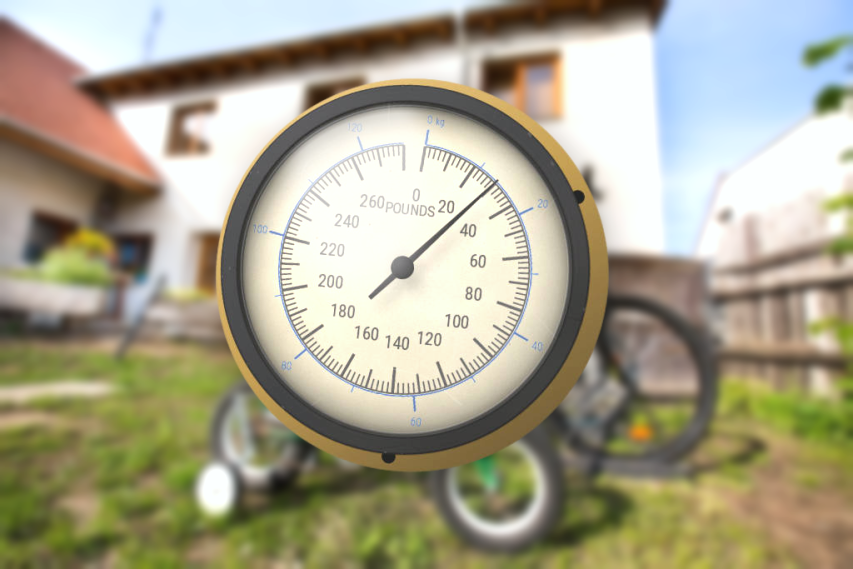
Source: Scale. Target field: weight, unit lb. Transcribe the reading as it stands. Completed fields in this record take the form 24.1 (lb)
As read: 30 (lb)
